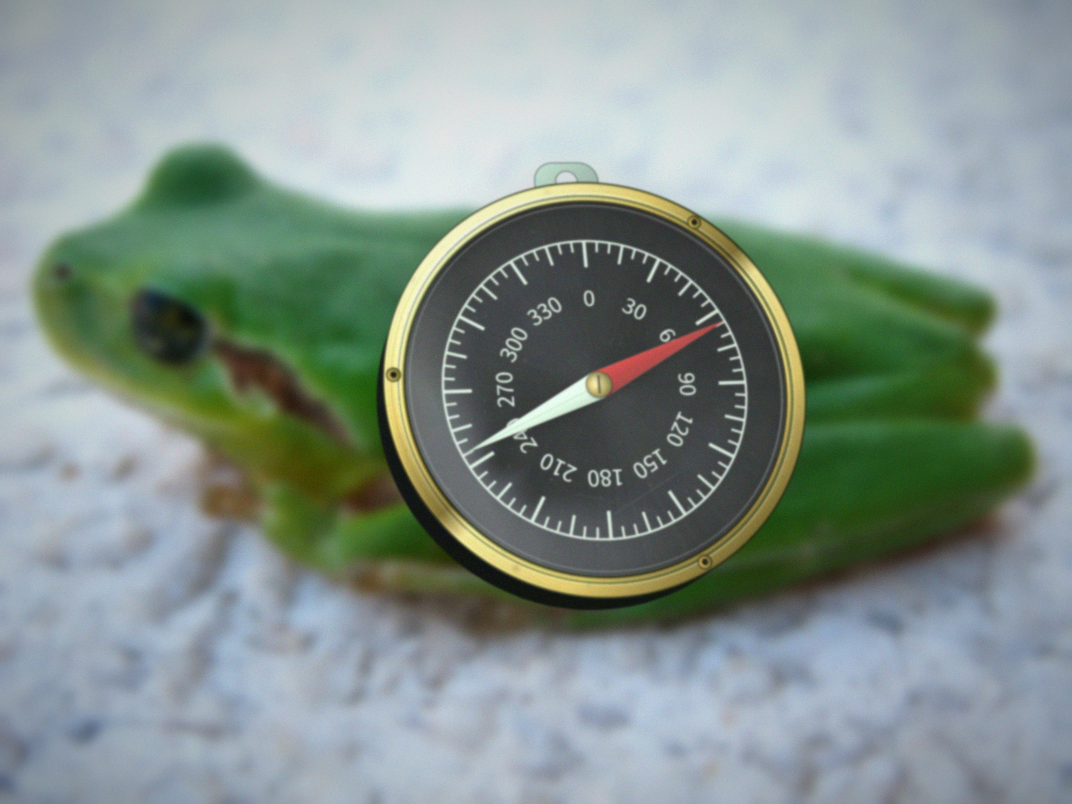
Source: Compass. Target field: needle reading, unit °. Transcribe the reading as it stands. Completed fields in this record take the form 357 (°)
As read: 65 (°)
